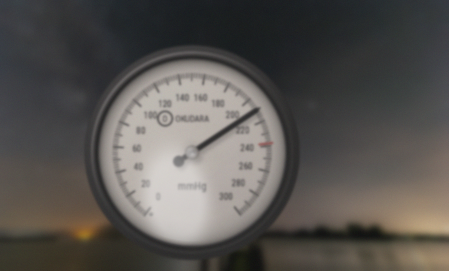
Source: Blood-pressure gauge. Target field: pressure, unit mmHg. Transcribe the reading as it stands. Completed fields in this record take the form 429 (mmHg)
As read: 210 (mmHg)
